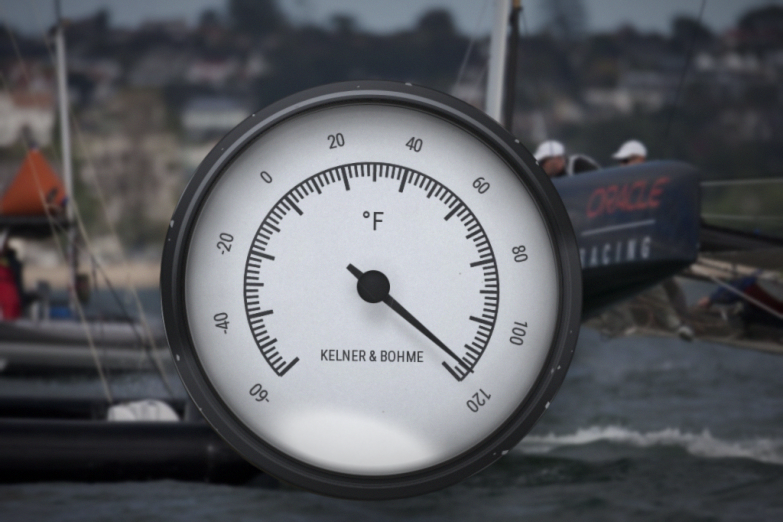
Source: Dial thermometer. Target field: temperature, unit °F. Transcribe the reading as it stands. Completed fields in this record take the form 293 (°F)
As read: 116 (°F)
